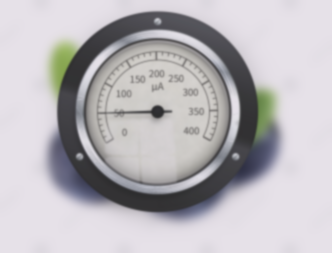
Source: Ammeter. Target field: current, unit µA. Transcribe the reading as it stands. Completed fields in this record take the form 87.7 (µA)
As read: 50 (µA)
